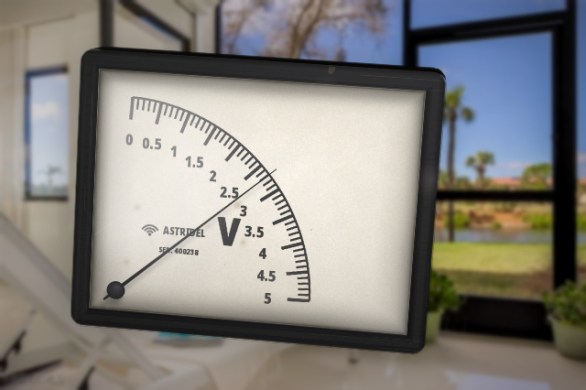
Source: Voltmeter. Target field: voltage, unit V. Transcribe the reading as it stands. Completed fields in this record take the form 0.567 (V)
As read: 2.7 (V)
